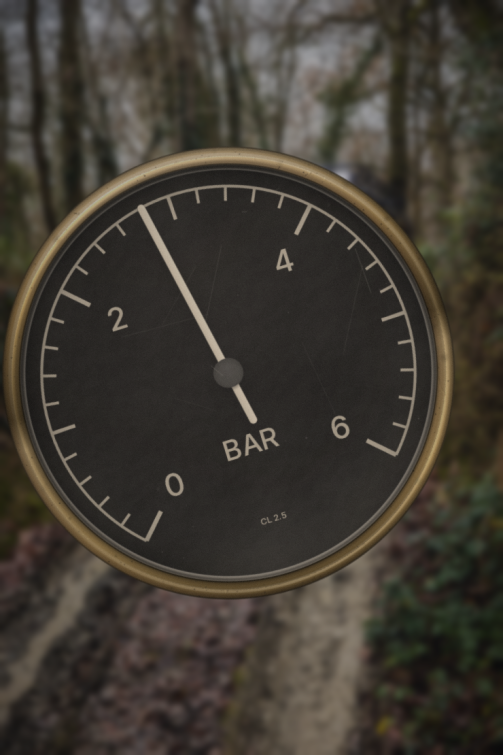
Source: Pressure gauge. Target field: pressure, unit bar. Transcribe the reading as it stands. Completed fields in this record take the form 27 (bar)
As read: 2.8 (bar)
